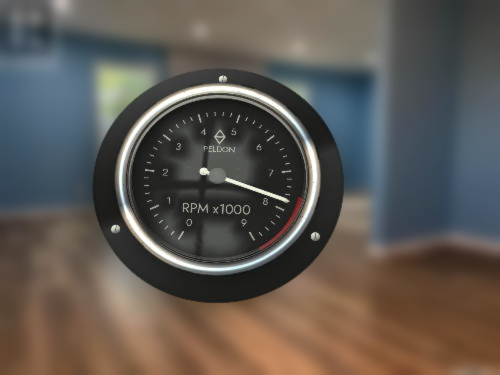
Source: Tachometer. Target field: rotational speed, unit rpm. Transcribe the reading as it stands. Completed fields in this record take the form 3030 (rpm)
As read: 7800 (rpm)
